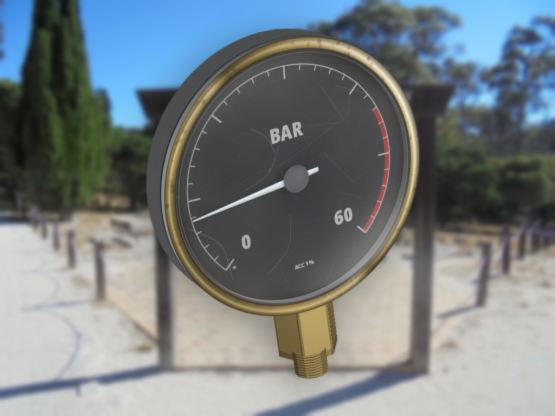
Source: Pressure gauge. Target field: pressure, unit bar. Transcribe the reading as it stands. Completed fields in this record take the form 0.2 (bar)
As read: 8 (bar)
